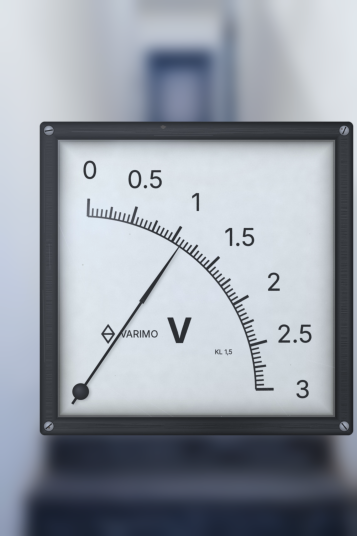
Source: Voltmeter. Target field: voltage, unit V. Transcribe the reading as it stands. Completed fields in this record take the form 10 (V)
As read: 1.1 (V)
